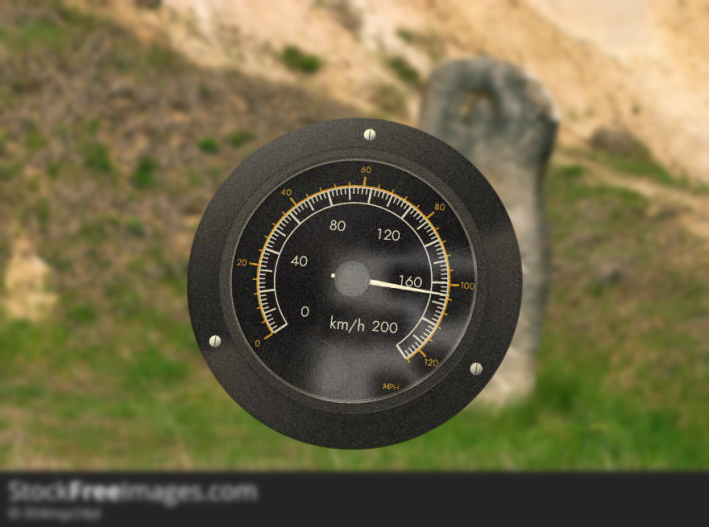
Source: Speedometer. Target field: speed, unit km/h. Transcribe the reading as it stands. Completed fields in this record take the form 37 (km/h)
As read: 166 (km/h)
